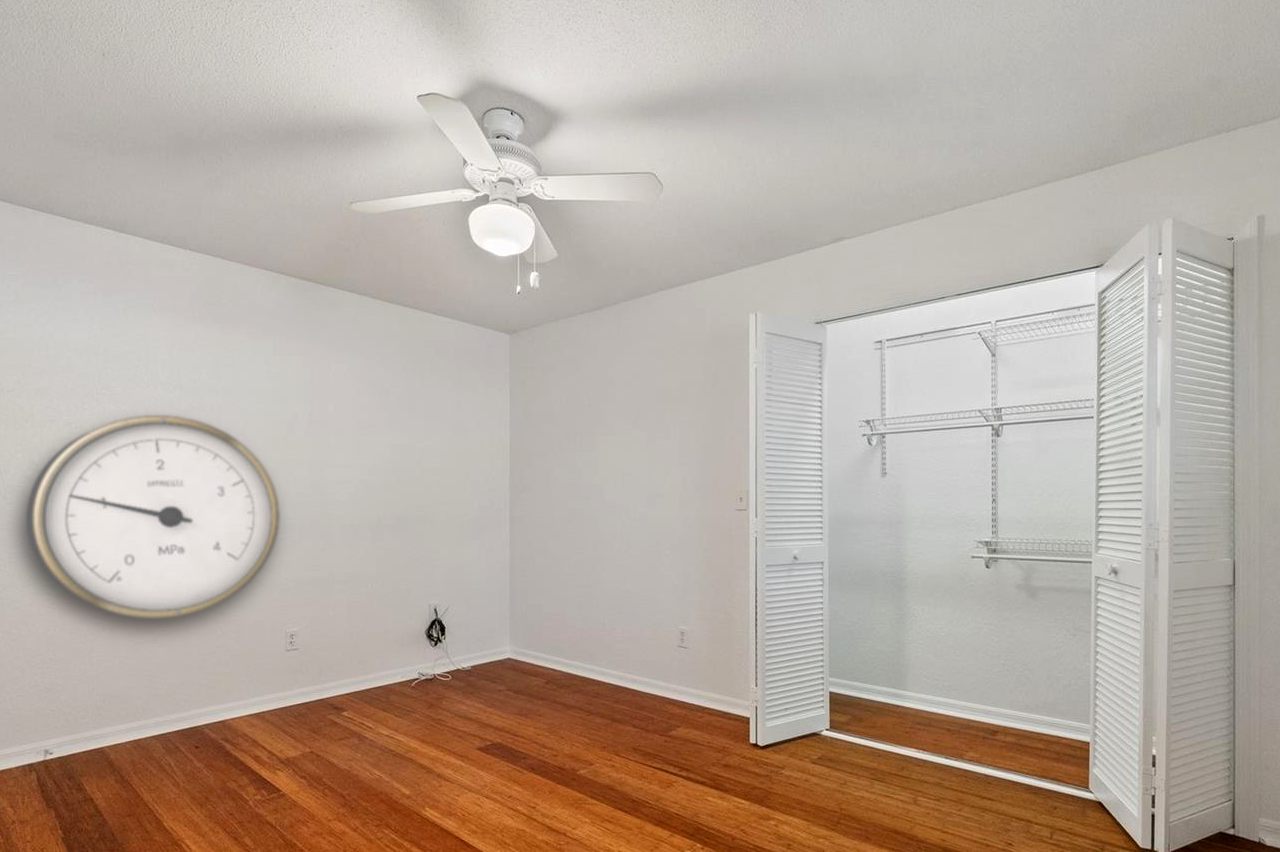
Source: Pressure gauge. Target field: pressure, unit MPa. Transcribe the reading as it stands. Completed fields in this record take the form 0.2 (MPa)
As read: 1 (MPa)
